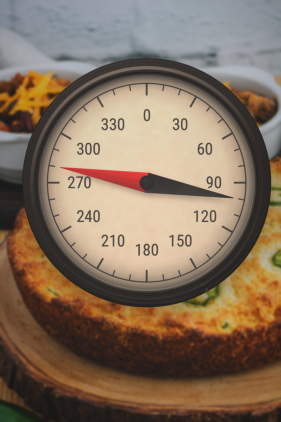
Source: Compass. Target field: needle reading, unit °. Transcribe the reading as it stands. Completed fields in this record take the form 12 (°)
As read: 280 (°)
